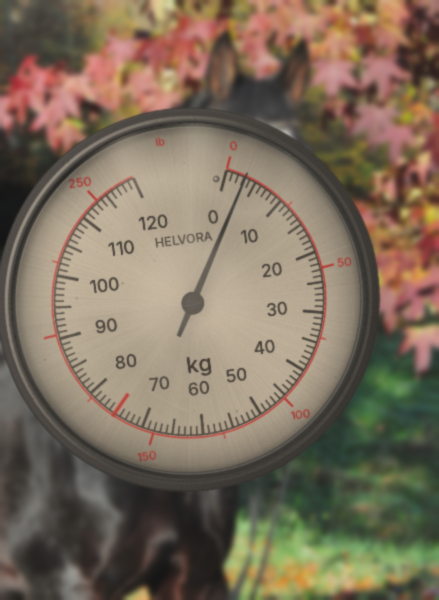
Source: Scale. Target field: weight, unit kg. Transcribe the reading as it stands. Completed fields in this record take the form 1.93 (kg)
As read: 3 (kg)
